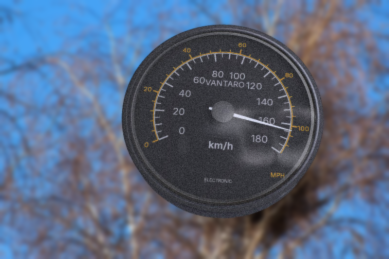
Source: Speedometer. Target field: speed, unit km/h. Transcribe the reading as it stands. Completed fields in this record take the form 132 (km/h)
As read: 165 (km/h)
